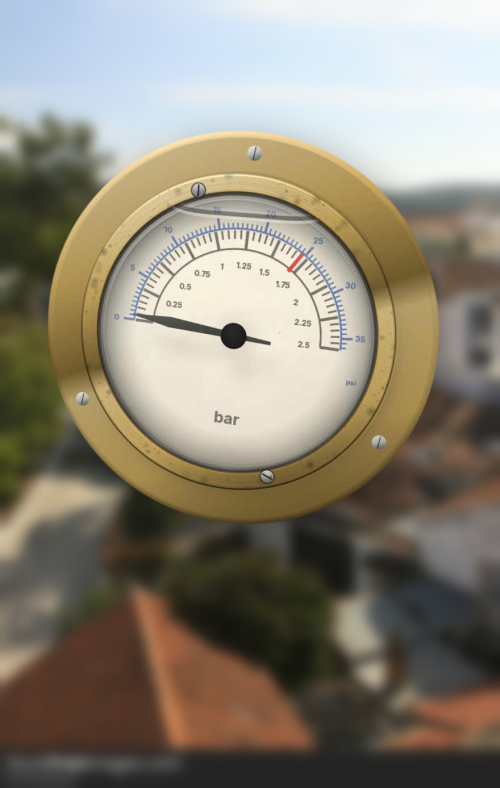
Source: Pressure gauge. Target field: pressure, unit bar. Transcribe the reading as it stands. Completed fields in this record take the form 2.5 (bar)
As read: 0.05 (bar)
